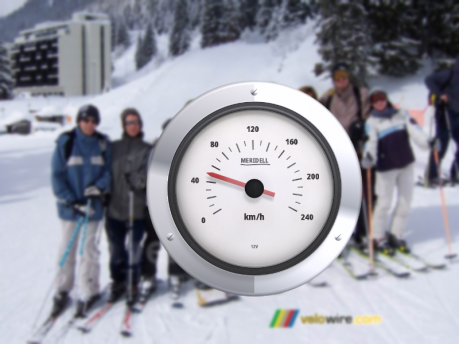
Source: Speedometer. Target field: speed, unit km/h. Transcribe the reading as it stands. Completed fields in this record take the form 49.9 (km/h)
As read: 50 (km/h)
